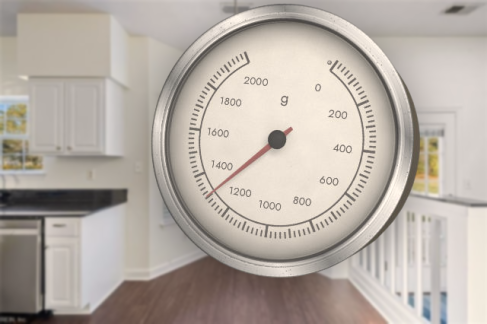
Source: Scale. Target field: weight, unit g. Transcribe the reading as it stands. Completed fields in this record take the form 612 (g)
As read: 1300 (g)
